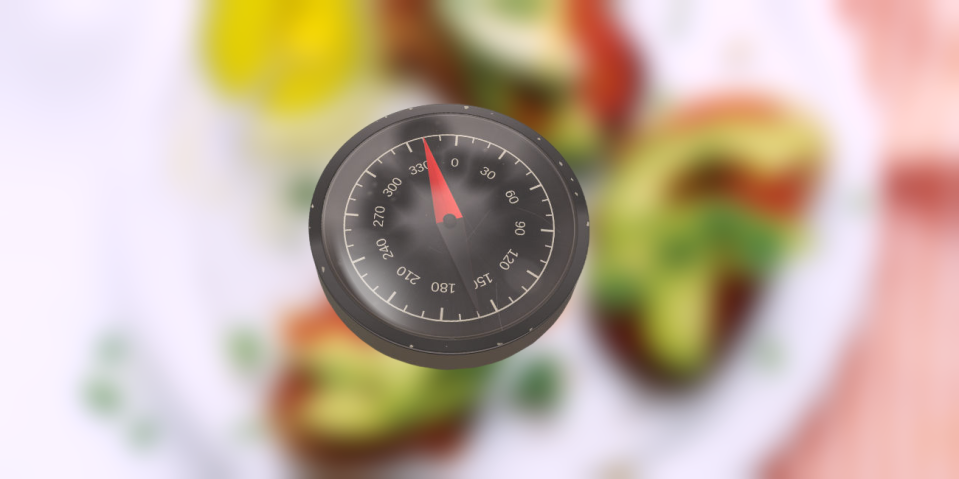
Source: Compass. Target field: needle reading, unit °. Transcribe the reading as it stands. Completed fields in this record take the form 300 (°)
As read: 340 (°)
